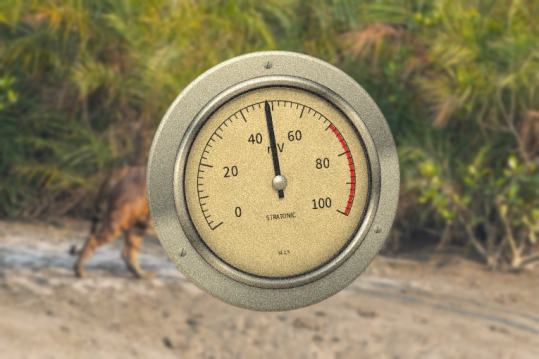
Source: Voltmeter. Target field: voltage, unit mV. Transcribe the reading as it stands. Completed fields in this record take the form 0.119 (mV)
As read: 48 (mV)
